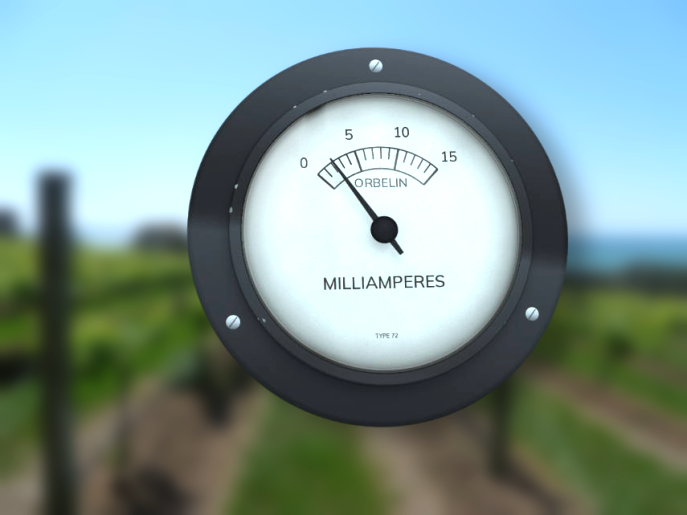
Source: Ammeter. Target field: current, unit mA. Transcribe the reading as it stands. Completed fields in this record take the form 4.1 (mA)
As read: 2 (mA)
